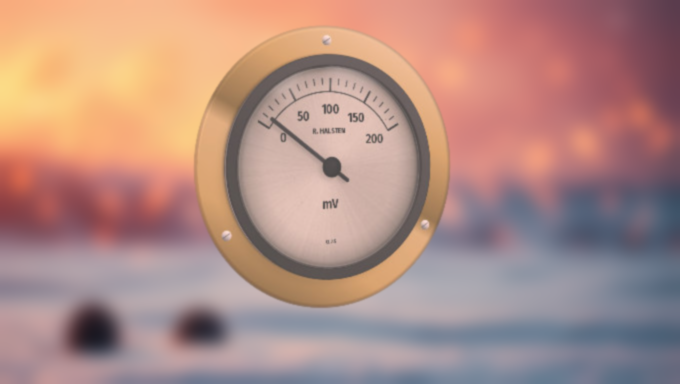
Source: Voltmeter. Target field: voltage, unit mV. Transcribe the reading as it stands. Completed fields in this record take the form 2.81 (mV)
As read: 10 (mV)
